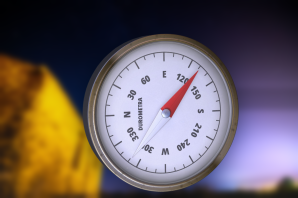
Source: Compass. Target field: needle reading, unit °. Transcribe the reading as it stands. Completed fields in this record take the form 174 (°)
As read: 130 (°)
